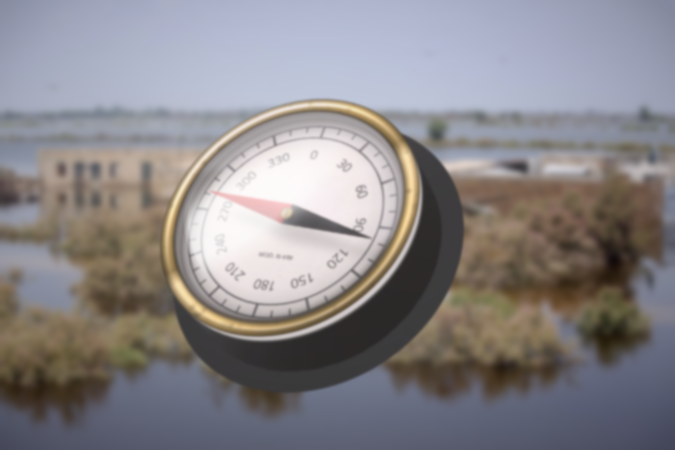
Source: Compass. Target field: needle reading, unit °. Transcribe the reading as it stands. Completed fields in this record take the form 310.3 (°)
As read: 280 (°)
